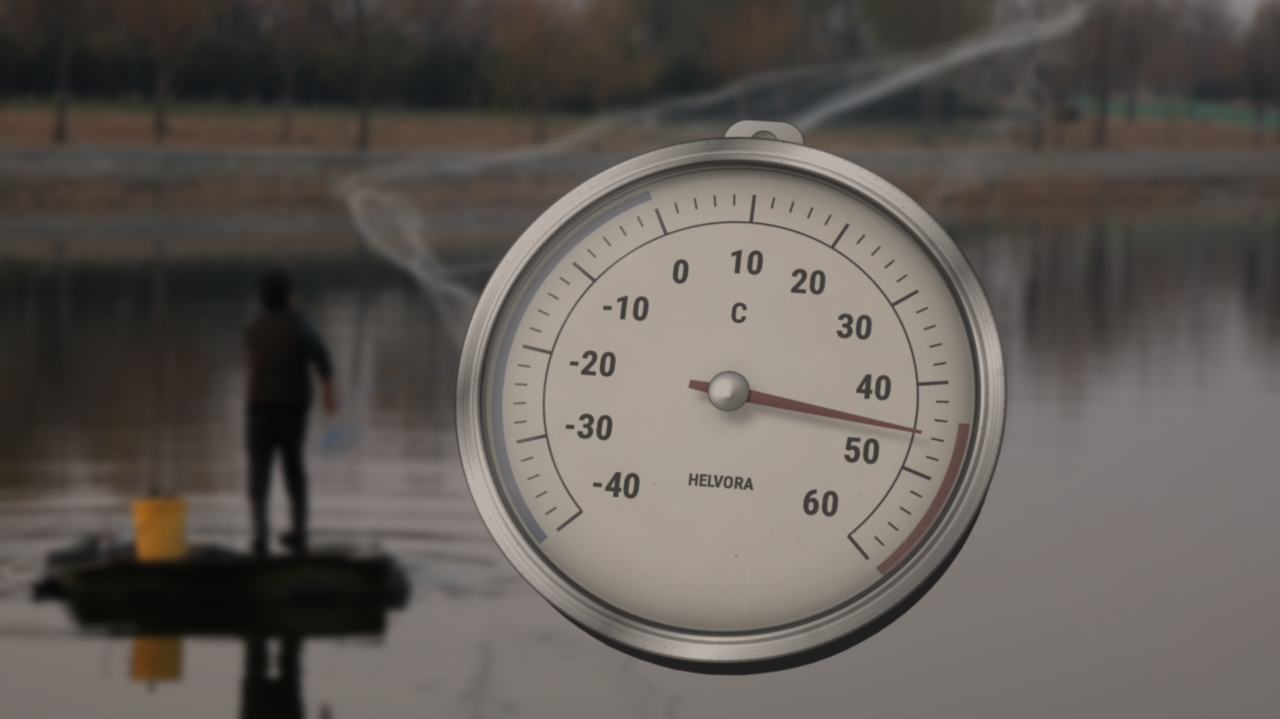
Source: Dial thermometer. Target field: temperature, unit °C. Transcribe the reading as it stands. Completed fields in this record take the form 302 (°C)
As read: 46 (°C)
